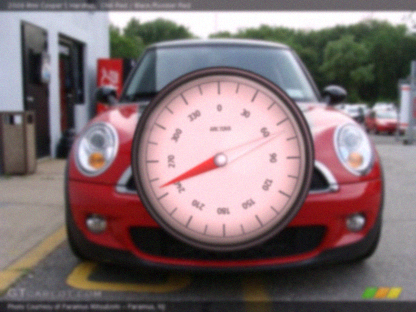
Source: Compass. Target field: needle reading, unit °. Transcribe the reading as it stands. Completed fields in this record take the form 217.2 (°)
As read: 247.5 (°)
